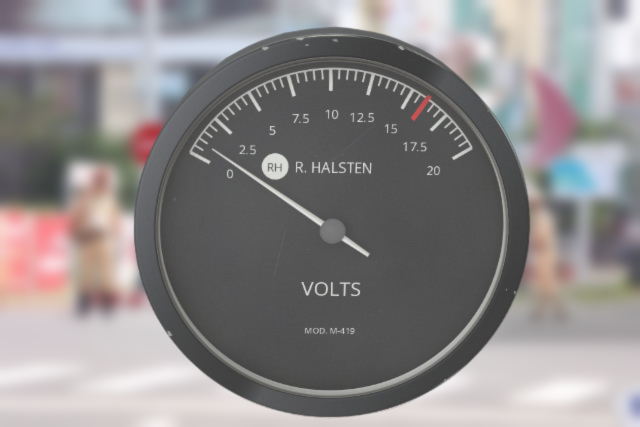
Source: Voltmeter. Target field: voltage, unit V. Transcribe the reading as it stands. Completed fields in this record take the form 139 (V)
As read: 1 (V)
